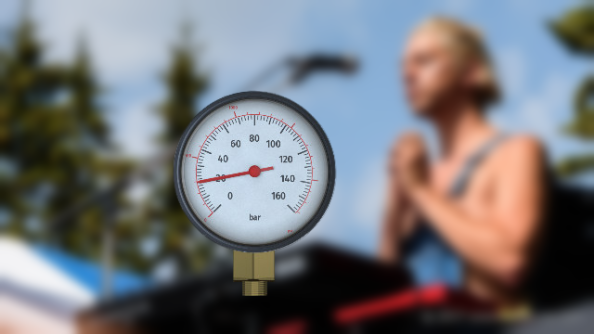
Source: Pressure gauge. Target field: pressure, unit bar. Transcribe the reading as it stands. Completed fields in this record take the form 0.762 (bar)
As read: 20 (bar)
